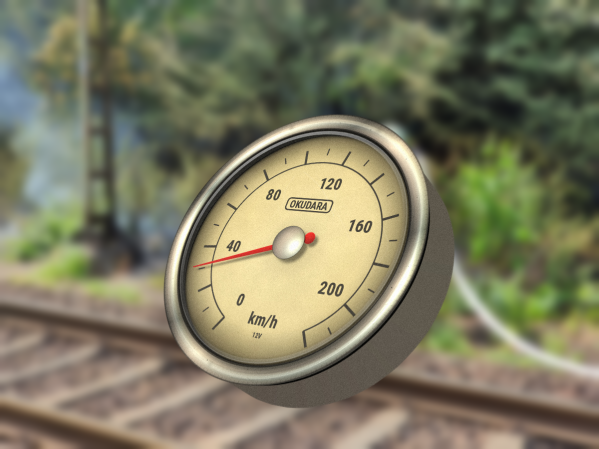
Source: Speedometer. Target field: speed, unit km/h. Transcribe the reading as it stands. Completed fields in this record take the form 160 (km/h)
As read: 30 (km/h)
